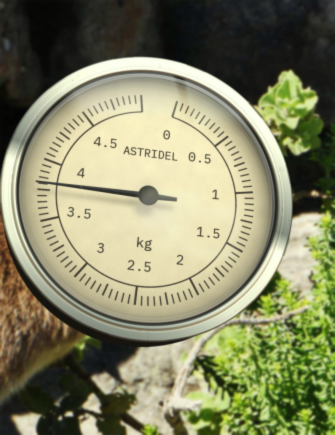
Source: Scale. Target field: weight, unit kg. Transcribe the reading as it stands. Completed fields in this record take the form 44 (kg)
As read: 3.8 (kg)
